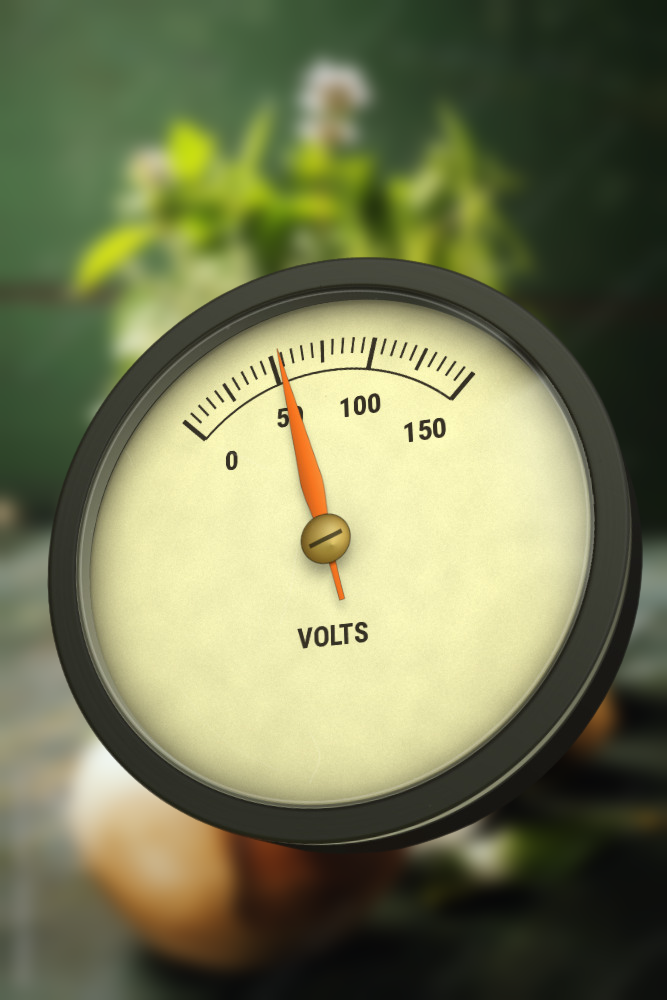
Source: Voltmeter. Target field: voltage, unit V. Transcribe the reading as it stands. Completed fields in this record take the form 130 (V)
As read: 55 (V)
